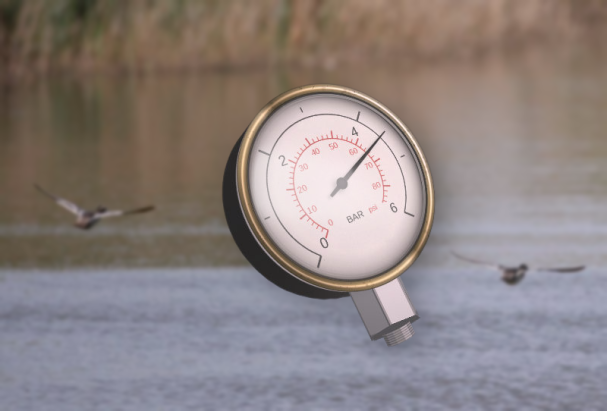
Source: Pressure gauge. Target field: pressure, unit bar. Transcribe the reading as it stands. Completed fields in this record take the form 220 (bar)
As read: 4.5 (bar)
